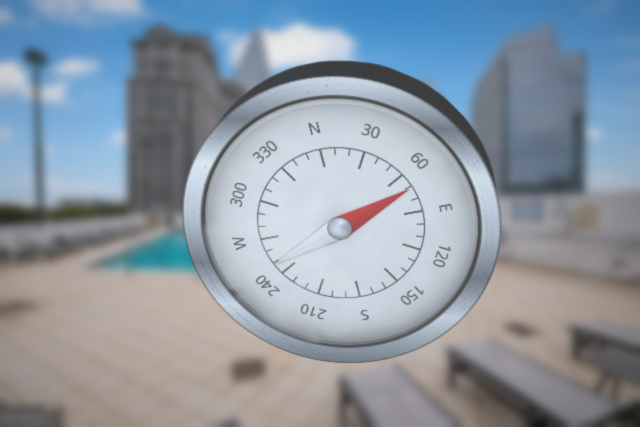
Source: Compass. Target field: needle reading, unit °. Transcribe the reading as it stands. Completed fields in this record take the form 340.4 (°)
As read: 70 (°)
